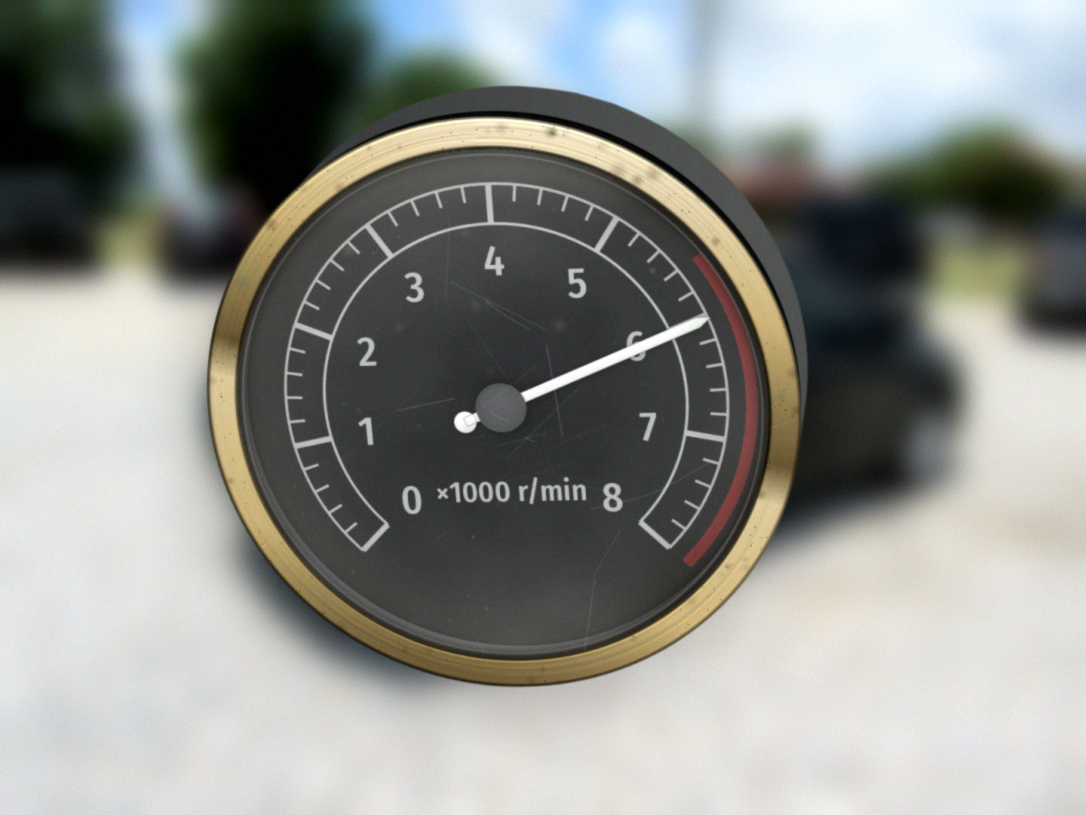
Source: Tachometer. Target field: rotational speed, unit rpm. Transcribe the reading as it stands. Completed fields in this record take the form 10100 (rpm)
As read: 6000 (rpm)
